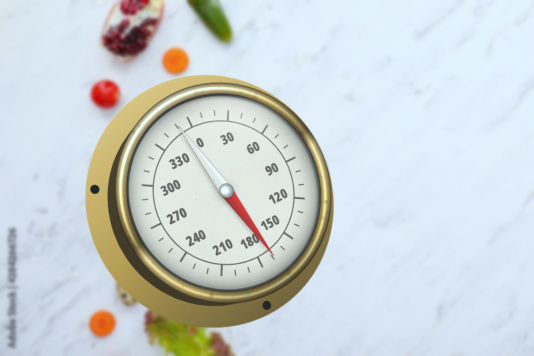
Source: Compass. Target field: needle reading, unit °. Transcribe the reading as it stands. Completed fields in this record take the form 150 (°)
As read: 170 (°)
